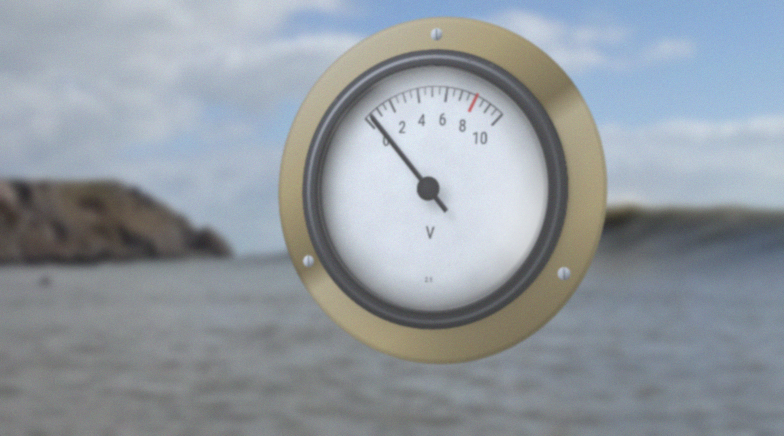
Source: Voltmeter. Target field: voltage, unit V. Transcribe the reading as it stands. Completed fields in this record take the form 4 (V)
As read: 0.5 (V)
